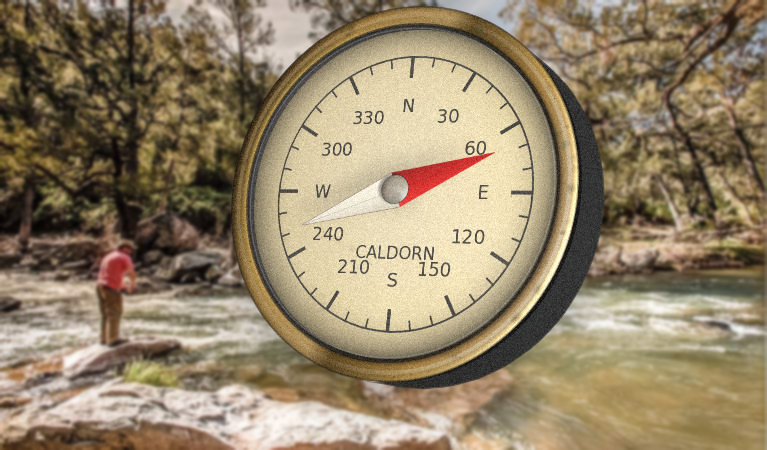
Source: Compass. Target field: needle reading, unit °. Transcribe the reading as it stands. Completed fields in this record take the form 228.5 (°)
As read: 70 (°)
